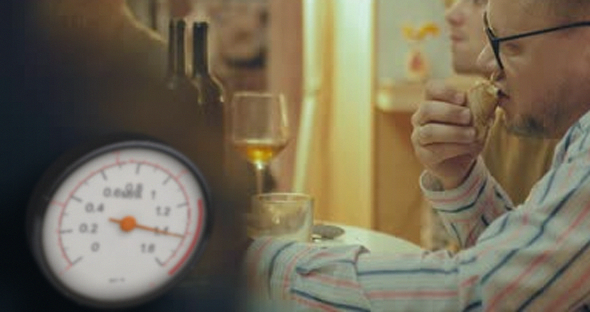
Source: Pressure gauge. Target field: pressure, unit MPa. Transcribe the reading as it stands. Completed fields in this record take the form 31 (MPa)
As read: 1.4 (MPa)
